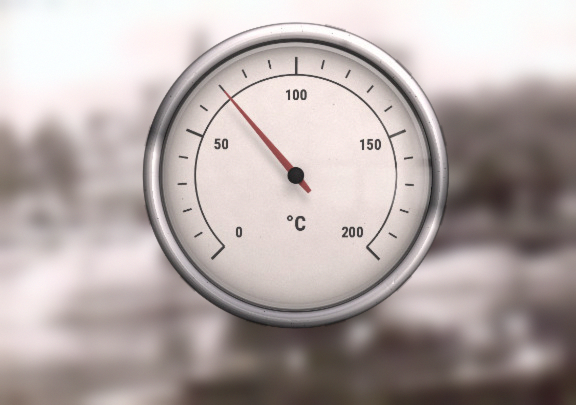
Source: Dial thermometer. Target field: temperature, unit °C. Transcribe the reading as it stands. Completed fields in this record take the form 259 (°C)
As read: 70 (°C)
